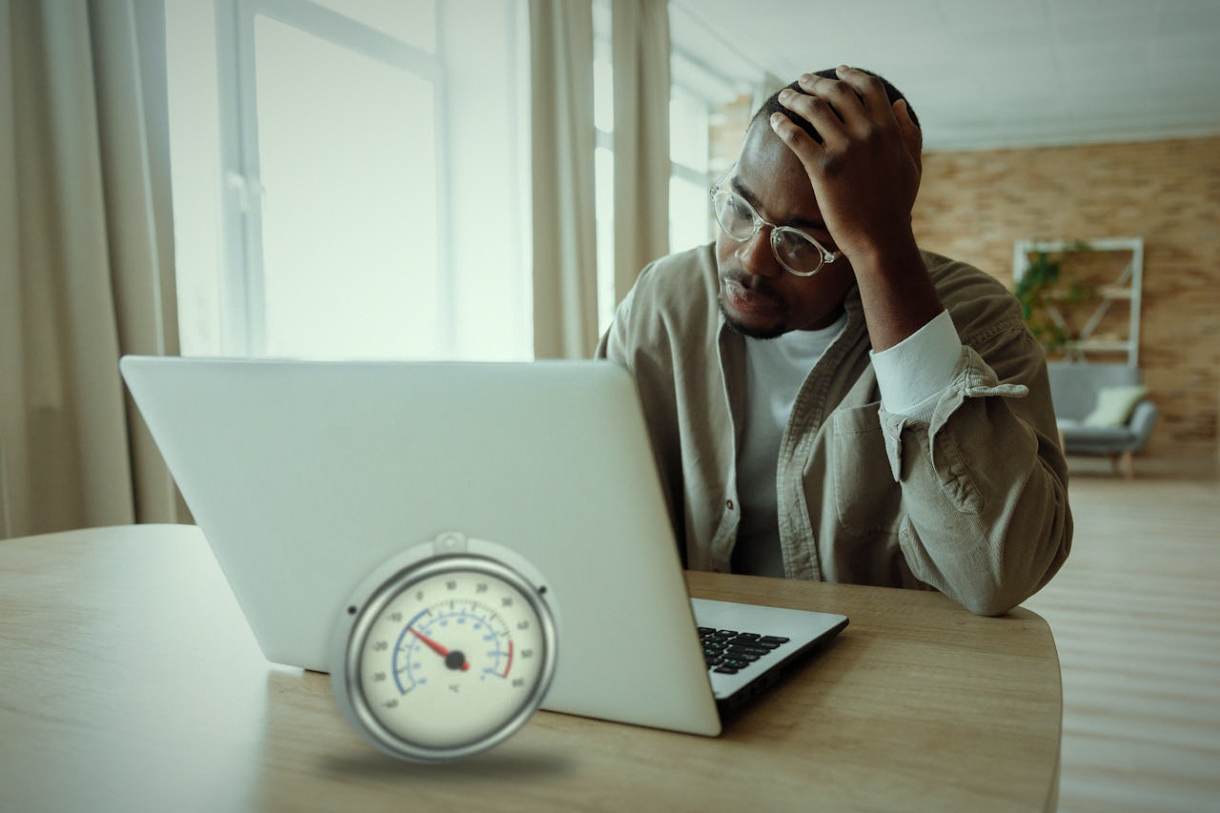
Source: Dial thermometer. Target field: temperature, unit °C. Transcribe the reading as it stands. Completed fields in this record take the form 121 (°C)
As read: -10 (°C)
